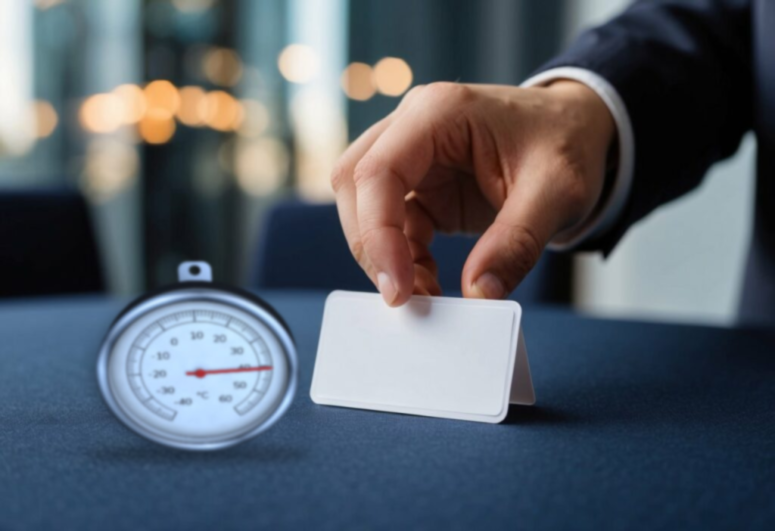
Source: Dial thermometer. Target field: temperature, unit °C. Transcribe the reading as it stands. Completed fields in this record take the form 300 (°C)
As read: 40 (°C)
